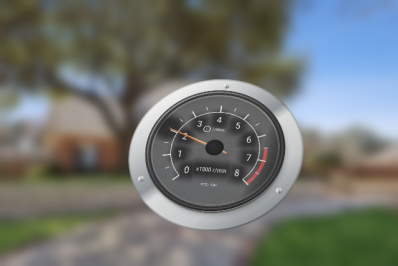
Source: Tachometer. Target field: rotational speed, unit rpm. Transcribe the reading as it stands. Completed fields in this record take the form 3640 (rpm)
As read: 2000 (rpm)
